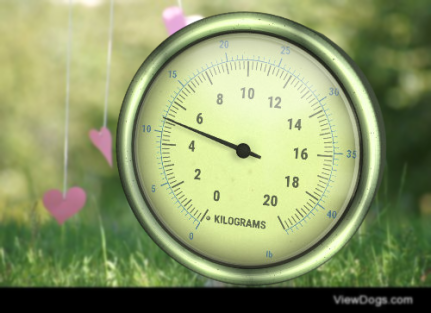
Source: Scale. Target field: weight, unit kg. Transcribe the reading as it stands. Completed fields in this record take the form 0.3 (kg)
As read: 5.2 (kg)
